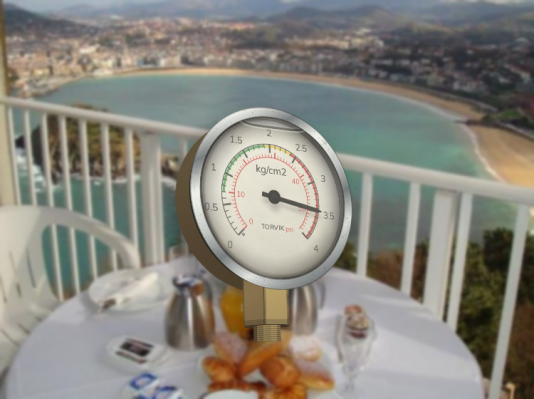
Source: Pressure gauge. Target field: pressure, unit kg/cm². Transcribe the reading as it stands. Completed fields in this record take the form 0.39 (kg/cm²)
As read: 3.5 (kg/cm²)
